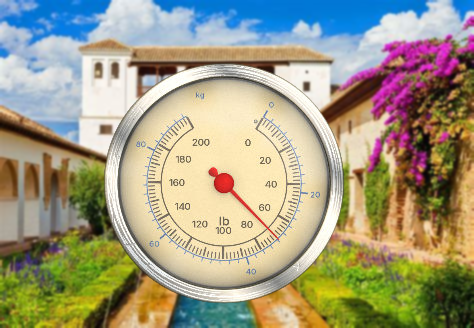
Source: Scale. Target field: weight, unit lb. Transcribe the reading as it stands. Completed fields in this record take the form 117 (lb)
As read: 70 (lb)
